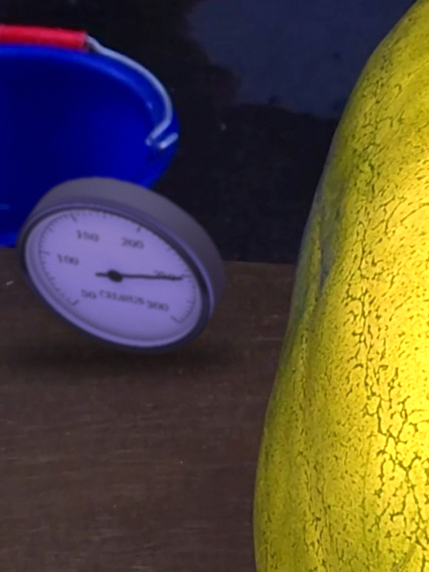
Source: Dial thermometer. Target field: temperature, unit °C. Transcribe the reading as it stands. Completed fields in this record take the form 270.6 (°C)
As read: 250 (°C)
